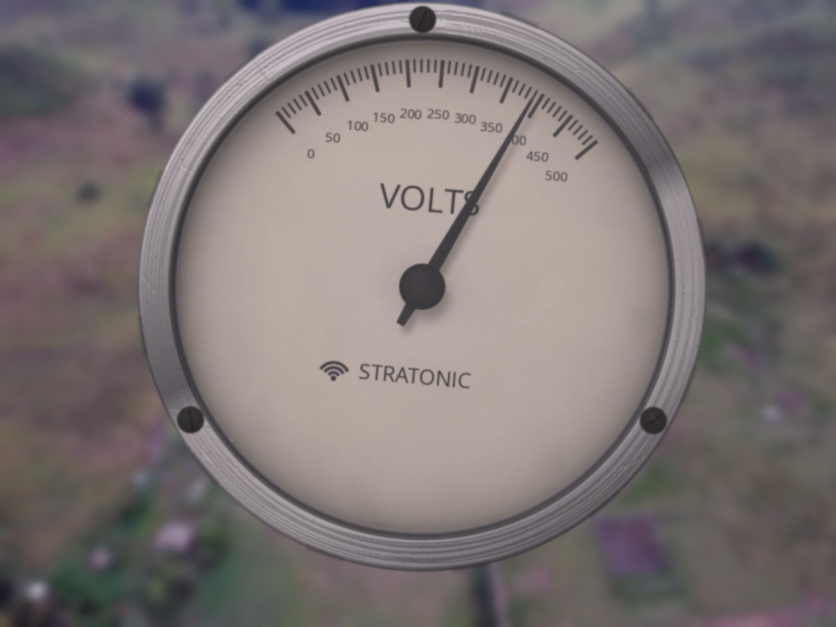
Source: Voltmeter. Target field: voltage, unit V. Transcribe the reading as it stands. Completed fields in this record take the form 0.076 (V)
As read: 390 (V)
